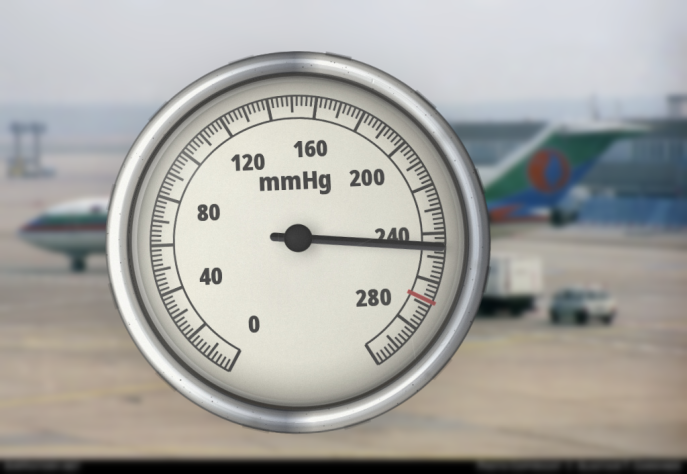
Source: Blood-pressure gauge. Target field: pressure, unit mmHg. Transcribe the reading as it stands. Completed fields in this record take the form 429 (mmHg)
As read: 246 (mmHg)
